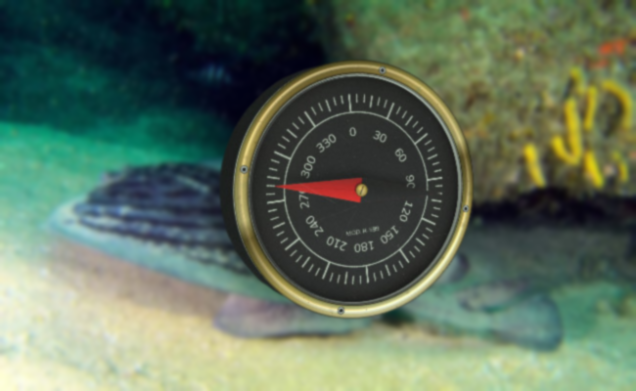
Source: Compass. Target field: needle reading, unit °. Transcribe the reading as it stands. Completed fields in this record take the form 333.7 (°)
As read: 280 (°)
